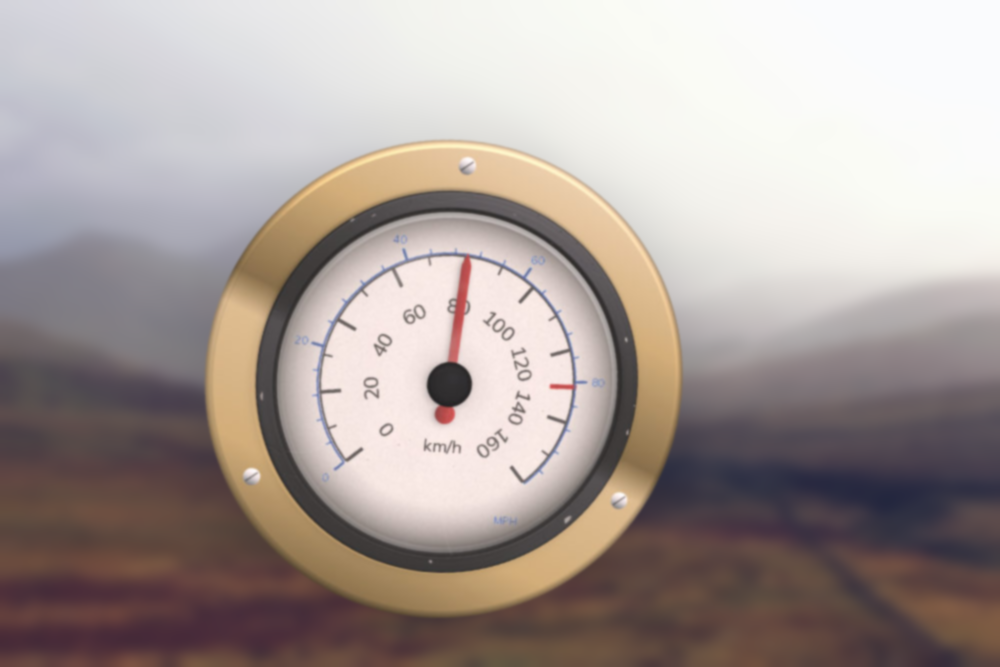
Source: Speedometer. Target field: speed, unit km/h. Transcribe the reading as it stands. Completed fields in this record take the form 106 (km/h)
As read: 80 (km/h)
